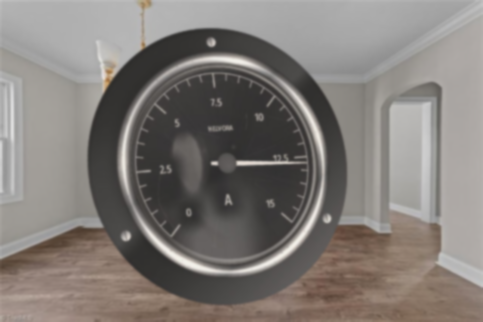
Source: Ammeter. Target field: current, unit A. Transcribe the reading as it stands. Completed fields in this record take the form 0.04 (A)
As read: 12.75 (A)
